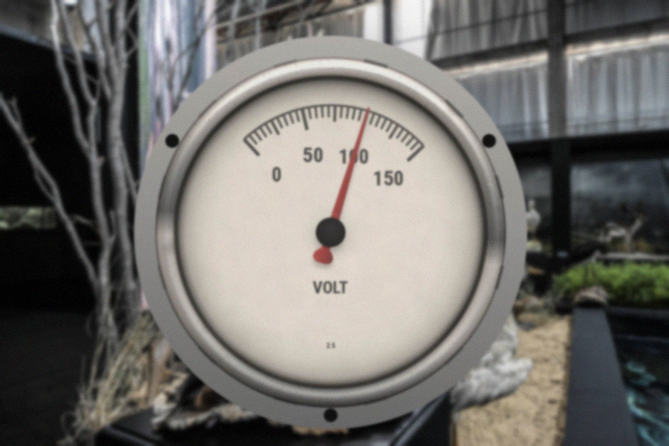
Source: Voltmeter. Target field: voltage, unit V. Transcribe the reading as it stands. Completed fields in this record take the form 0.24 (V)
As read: 100 (V)
